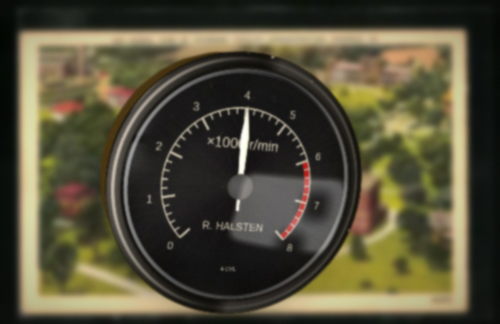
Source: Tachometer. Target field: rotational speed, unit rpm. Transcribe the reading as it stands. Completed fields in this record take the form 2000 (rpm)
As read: 4000 (rpm)
